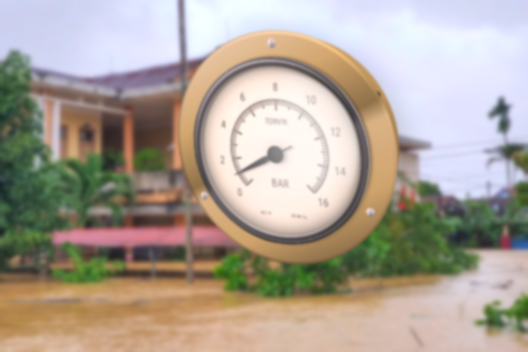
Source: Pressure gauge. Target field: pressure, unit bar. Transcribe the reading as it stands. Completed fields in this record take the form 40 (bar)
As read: 1 (bar)
